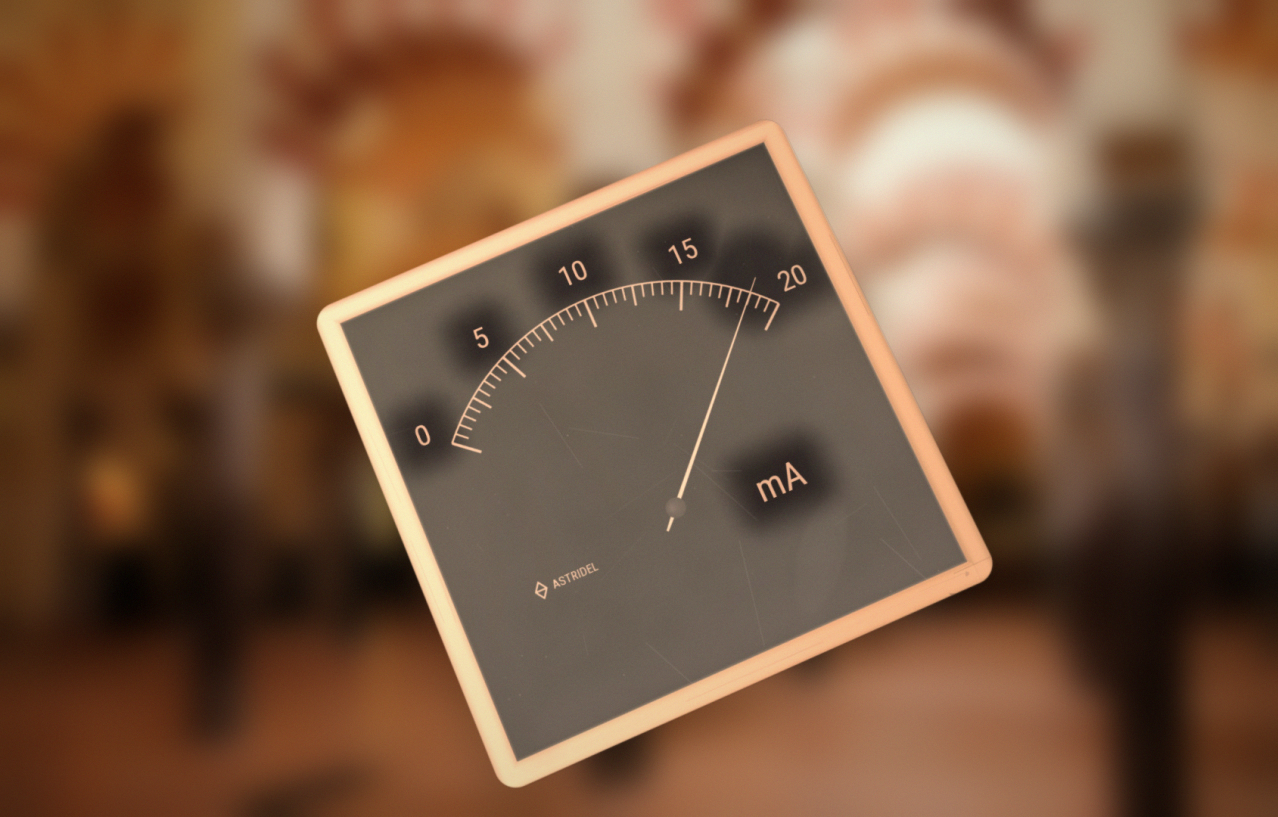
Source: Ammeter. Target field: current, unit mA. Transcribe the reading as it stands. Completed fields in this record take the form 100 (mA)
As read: 18.5 (mA)
